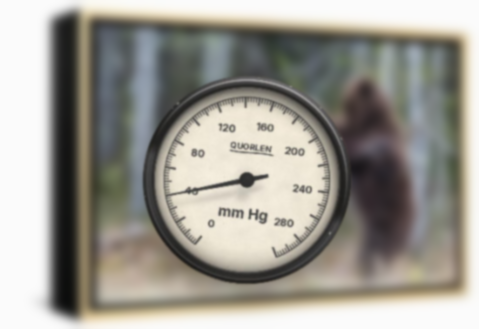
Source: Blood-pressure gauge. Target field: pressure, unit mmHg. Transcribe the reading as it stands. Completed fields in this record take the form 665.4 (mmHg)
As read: 40 (mmHg)
